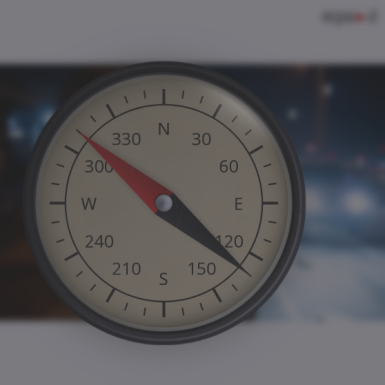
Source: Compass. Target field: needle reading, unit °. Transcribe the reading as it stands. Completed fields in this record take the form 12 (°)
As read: 310 (°)
